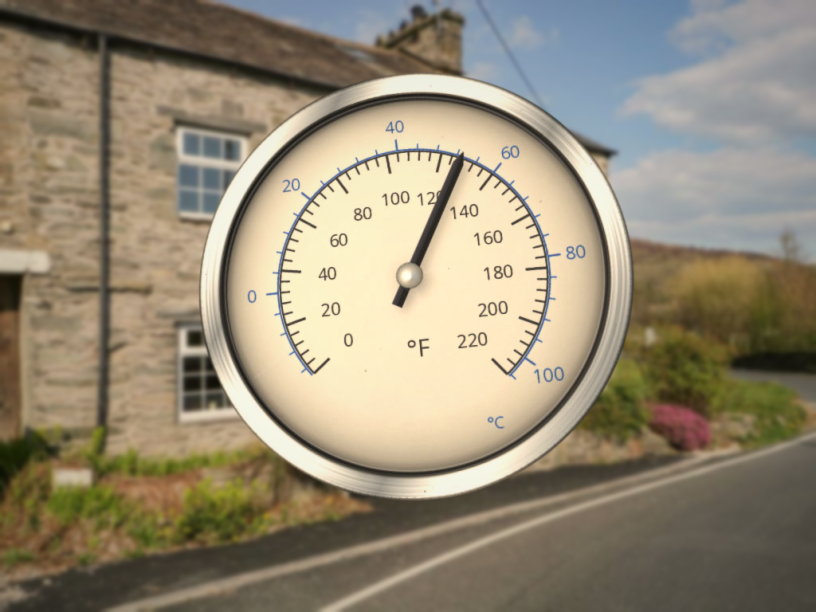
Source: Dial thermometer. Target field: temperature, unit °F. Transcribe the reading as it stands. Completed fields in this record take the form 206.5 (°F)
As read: 128 (°F)
